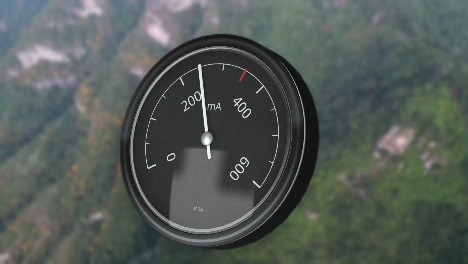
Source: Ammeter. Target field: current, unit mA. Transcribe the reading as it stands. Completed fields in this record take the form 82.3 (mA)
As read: 250 (mA)
